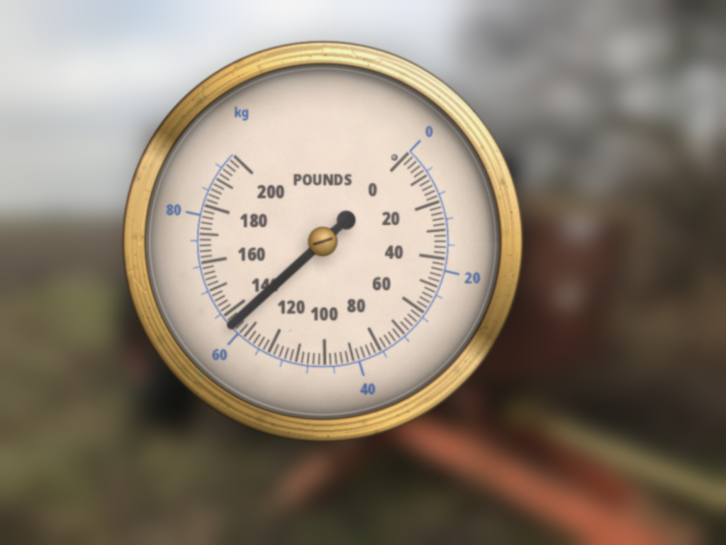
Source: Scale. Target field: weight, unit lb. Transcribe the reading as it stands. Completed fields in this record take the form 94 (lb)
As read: 136 (lb)
